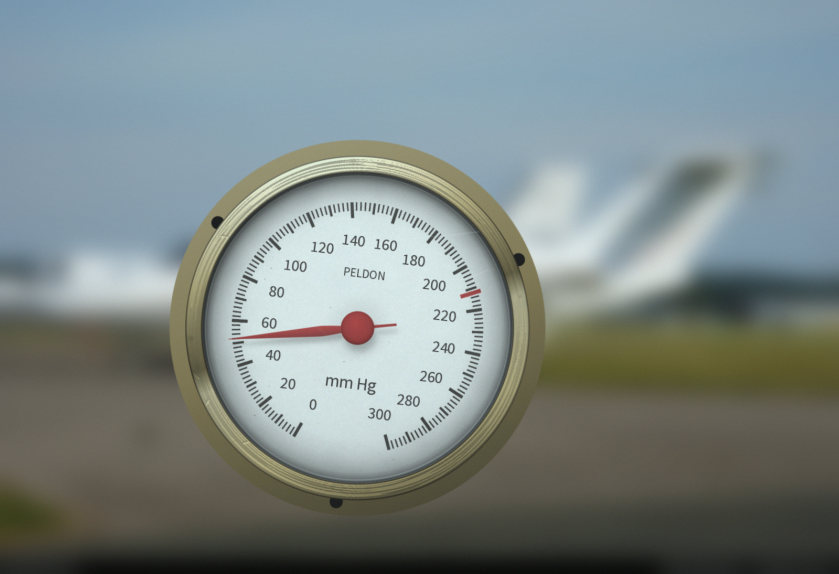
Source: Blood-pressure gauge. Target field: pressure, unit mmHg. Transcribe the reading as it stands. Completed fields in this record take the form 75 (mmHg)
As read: 52 (mmHg)
